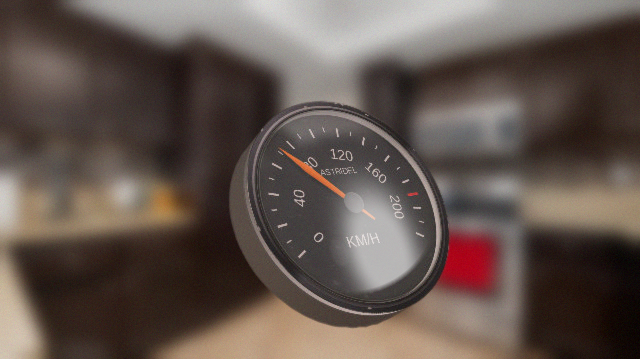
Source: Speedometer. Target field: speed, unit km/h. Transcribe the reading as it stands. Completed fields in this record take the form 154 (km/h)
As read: 70 (km/h)
